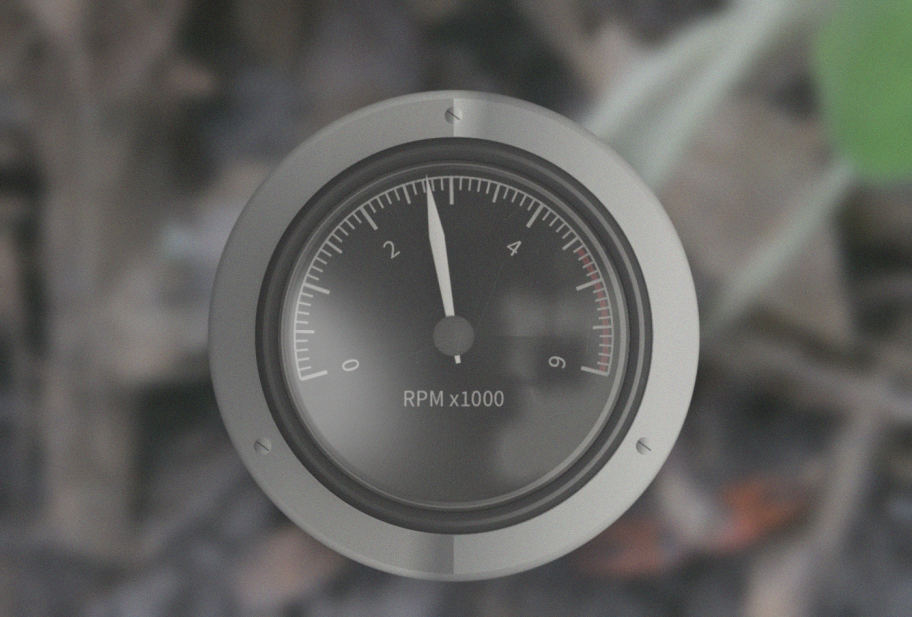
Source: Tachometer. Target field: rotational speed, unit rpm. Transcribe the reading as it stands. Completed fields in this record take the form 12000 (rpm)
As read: 2750 (rpm)
